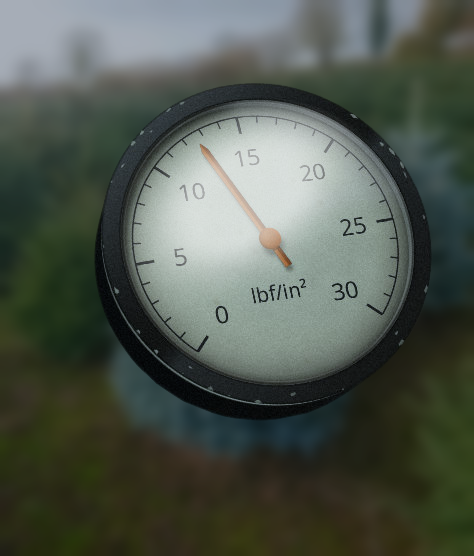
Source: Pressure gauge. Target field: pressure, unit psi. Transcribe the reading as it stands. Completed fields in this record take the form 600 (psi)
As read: 12.5 (psi)
